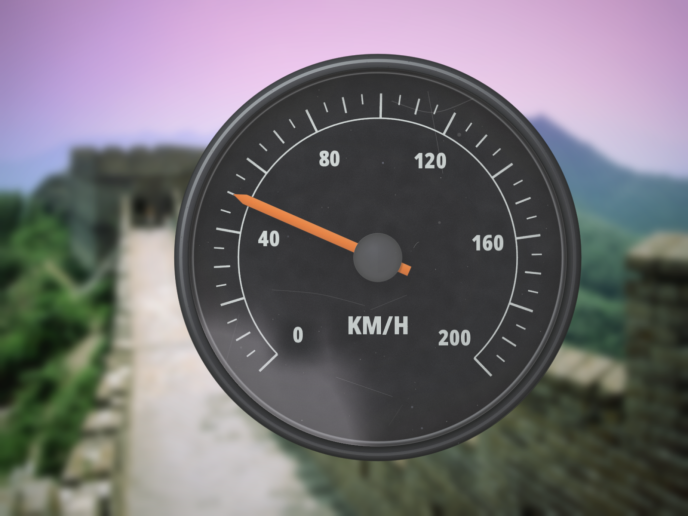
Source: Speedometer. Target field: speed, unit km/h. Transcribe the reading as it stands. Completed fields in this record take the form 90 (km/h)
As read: 50 (km/h)
